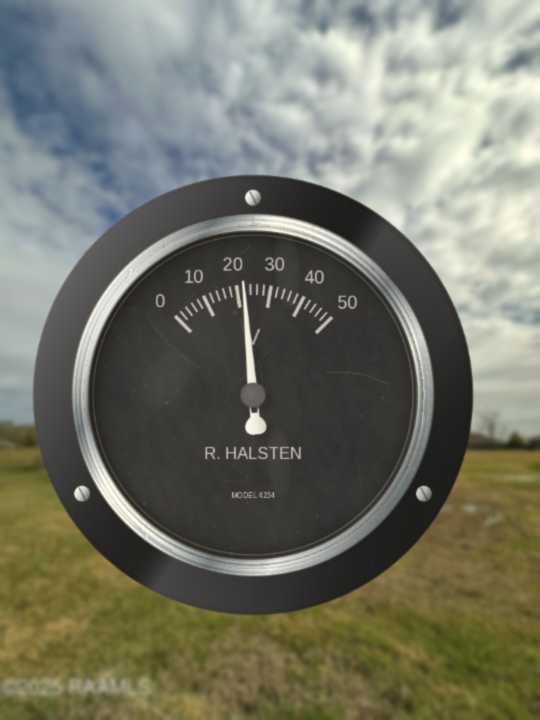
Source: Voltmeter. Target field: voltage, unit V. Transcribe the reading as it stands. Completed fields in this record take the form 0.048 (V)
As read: 22 (V)
